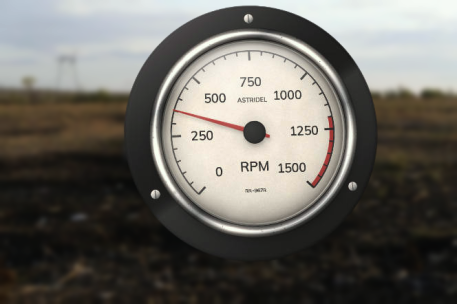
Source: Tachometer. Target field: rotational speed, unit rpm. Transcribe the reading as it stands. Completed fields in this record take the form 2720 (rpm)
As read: 350 (rpm)
